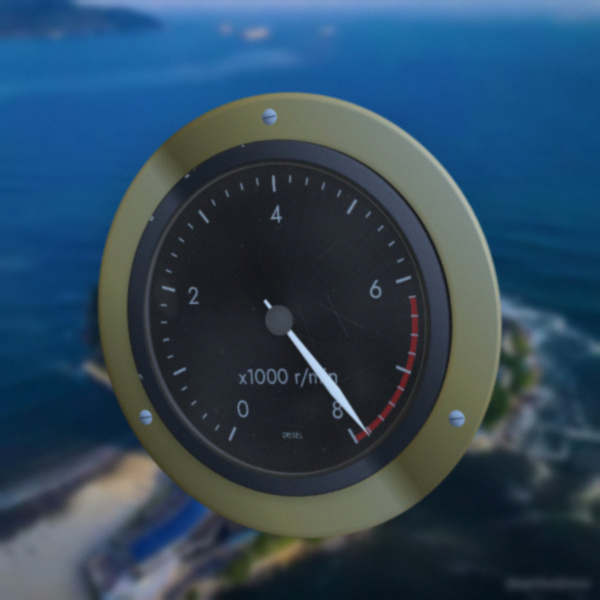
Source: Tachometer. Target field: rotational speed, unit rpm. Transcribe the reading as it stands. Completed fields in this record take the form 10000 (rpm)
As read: 7800 (rpm)
